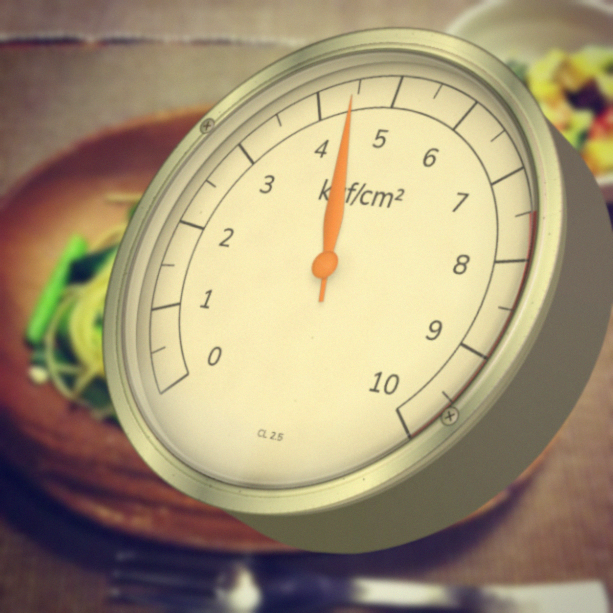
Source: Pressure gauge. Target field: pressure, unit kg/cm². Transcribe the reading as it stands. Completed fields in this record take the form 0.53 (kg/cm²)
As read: 4.5 (kg/cm²)
